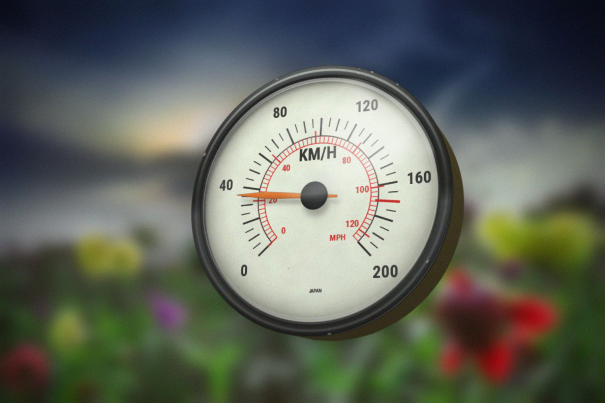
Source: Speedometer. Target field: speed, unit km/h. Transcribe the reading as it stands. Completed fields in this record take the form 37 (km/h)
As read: 35 (km/h)
